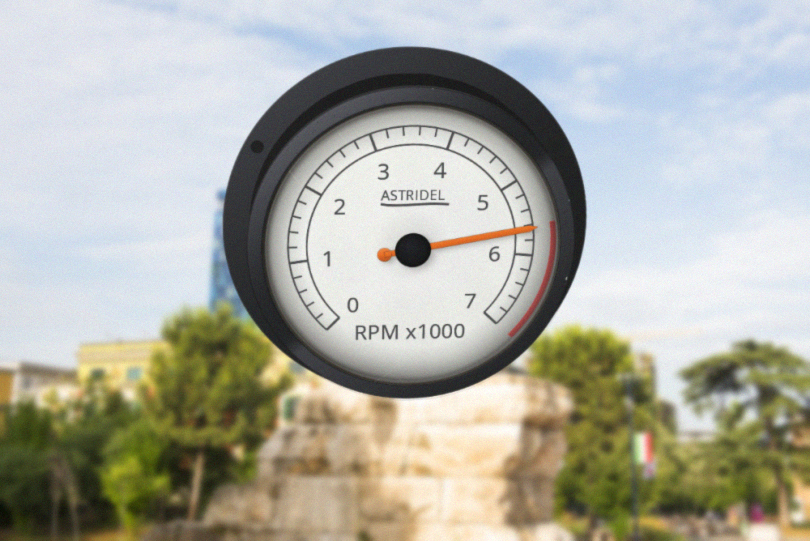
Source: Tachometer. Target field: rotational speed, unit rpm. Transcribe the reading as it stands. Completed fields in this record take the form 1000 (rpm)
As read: 5600 (rpm)
